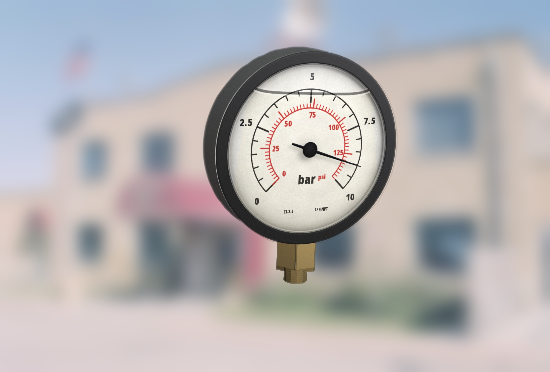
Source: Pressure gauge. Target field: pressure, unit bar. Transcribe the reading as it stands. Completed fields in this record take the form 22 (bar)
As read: 9 (bar)
